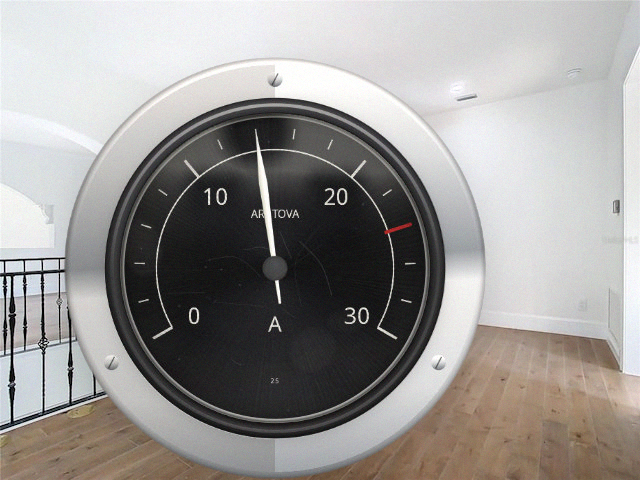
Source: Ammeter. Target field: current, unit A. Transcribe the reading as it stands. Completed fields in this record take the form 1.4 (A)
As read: 14 (A)
